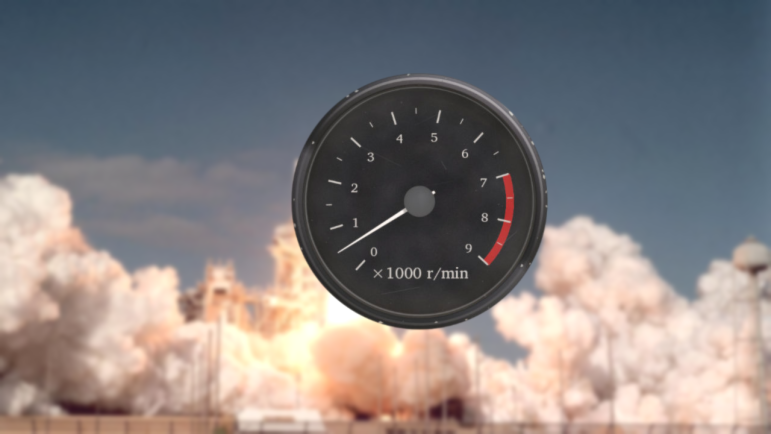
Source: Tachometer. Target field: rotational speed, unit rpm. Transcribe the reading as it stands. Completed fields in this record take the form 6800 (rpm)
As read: 500 (rpm)
